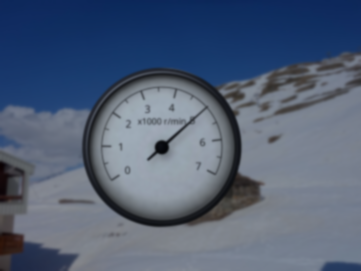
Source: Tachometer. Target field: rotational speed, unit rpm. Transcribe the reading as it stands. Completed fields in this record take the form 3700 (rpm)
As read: 5000 (rpm)
